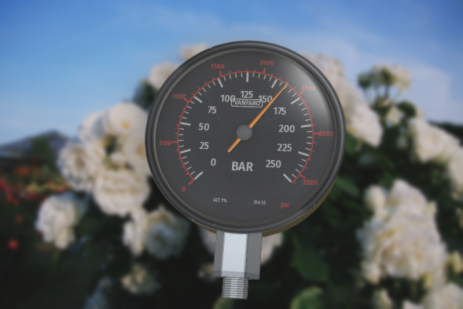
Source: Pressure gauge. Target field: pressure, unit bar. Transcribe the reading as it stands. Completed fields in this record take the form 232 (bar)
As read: 160 (bar)
